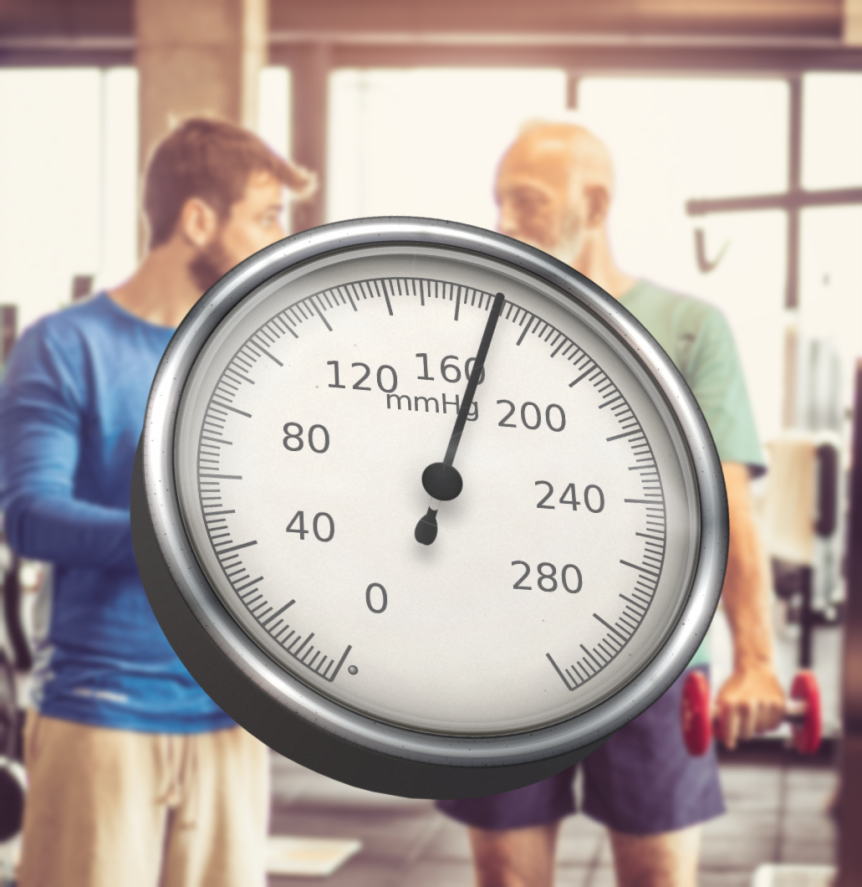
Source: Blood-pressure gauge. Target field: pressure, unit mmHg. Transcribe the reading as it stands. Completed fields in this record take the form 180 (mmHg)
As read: 170 (mmHg)
